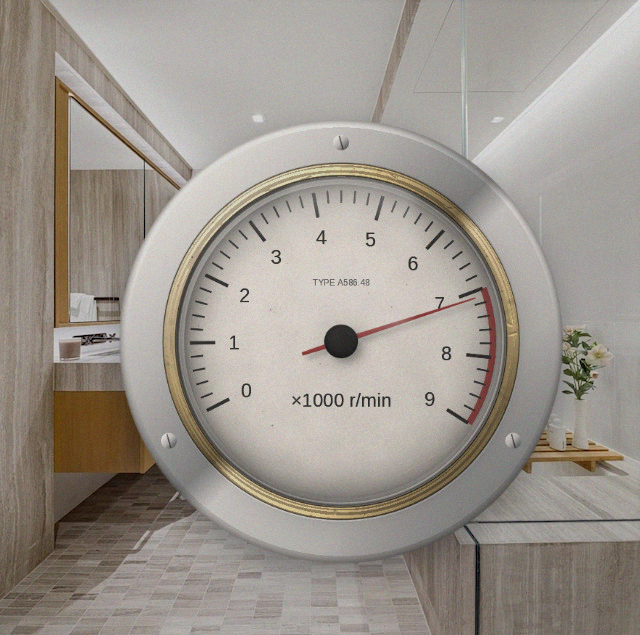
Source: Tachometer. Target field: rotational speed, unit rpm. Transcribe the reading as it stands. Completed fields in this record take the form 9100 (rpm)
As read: 7100 (rpm)
